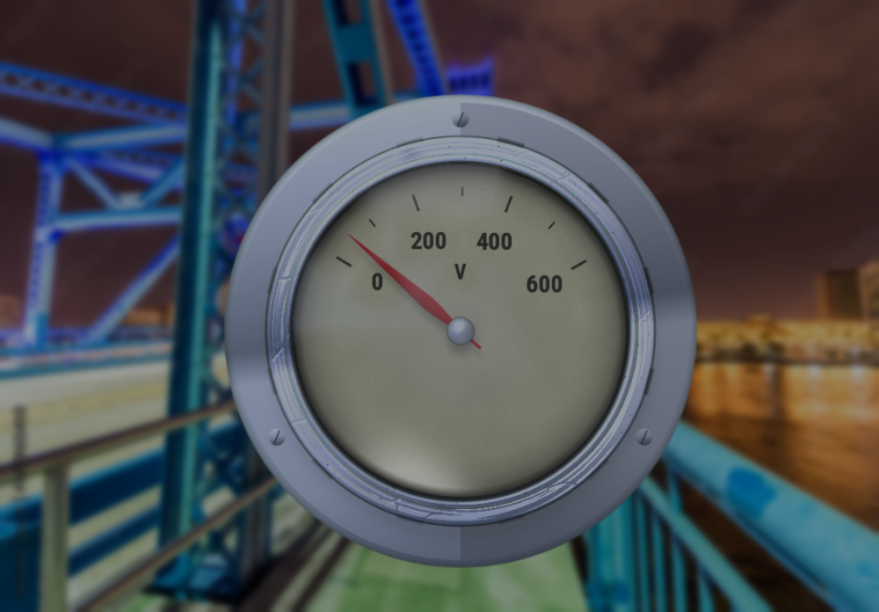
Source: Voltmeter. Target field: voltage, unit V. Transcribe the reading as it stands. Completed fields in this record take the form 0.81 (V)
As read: 50 (V)
